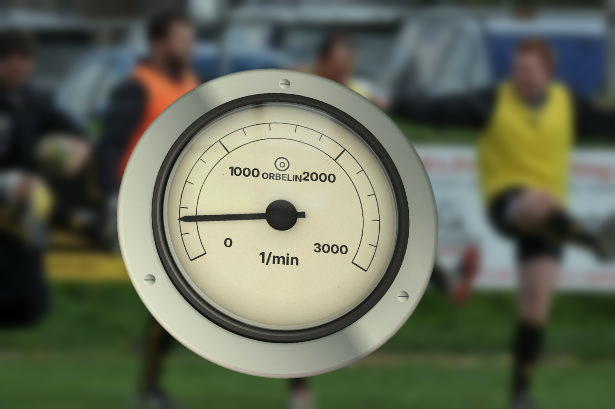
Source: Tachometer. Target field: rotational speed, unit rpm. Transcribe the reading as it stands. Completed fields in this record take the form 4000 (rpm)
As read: 300 (rpm)
